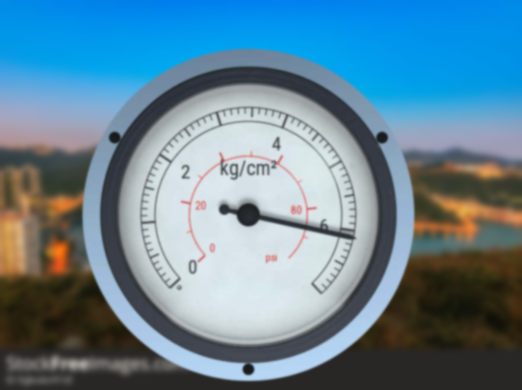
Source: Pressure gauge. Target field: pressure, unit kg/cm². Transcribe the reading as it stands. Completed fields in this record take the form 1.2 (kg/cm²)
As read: 6.1 (kg/cm²)
